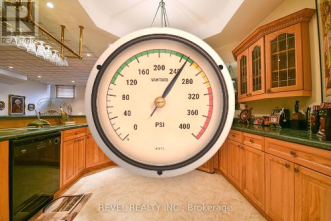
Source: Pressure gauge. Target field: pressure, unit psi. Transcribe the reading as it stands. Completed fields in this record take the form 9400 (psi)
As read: 250 (psi)
